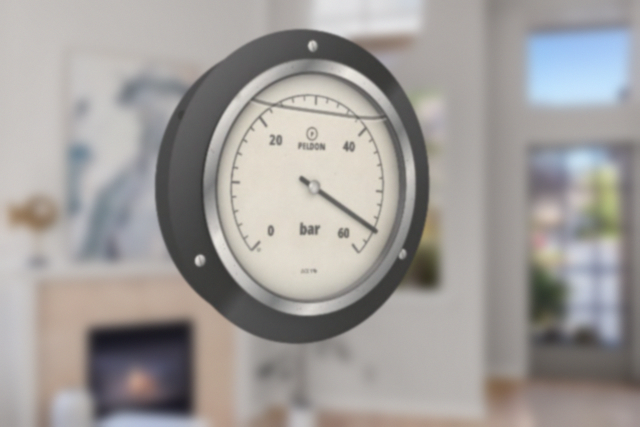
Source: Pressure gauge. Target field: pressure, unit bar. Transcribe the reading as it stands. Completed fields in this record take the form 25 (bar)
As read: 56 (bar)
